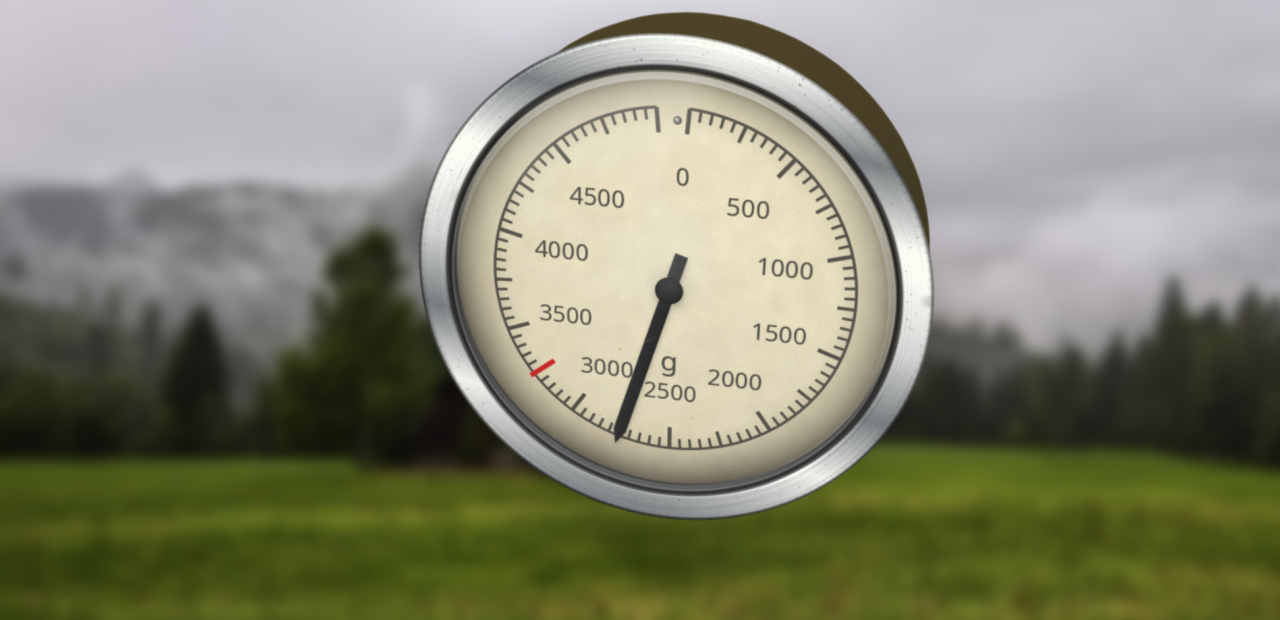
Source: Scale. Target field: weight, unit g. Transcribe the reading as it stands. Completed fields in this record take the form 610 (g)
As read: 2750 (g)
